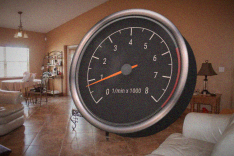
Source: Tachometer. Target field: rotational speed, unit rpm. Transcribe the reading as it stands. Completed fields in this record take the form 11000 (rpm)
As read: 750 (rpm)
